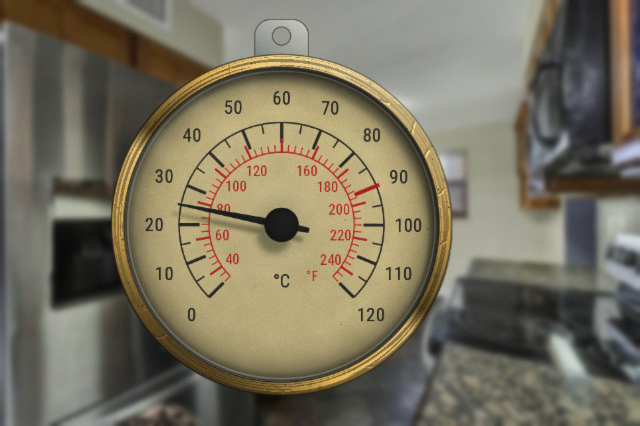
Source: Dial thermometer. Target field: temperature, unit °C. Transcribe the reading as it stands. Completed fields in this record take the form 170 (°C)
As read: 25 (°C)
